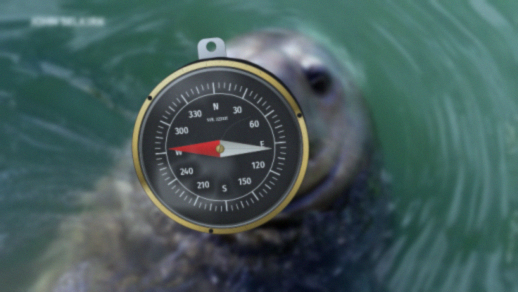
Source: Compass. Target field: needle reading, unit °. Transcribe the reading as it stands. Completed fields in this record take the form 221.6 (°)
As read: 275 (°)
